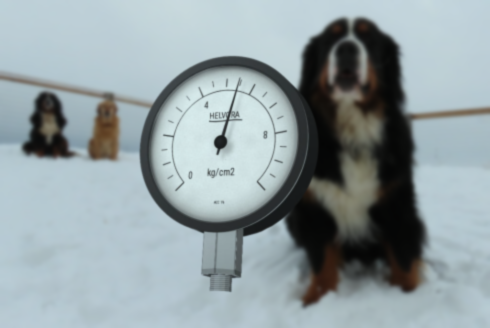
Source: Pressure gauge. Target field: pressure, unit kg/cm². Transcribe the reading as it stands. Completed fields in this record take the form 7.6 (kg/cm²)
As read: 5.5 (kg/cm²)
